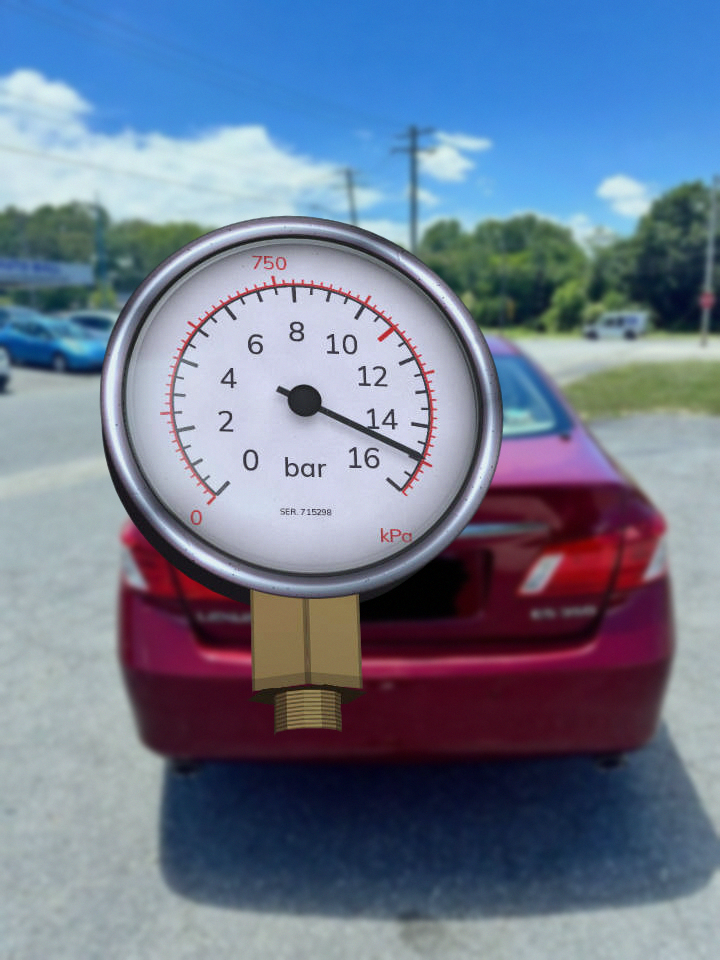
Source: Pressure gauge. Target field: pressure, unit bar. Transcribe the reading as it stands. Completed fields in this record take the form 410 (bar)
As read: 15 (bar)
